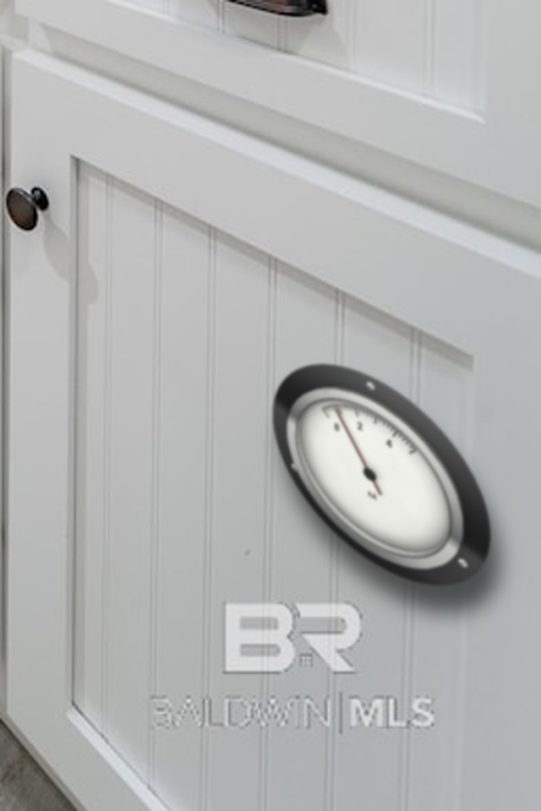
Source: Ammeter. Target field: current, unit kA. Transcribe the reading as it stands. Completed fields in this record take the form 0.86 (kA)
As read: 1 (kA)
